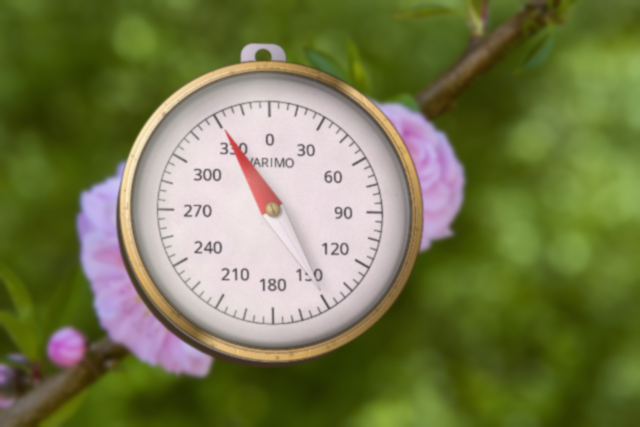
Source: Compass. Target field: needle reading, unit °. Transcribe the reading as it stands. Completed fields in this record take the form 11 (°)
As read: 330 (°)
